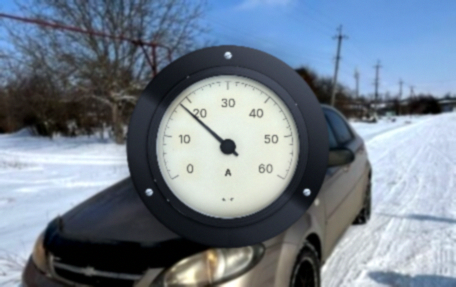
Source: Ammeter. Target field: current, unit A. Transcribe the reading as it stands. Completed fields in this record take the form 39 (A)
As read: 18 (A)
